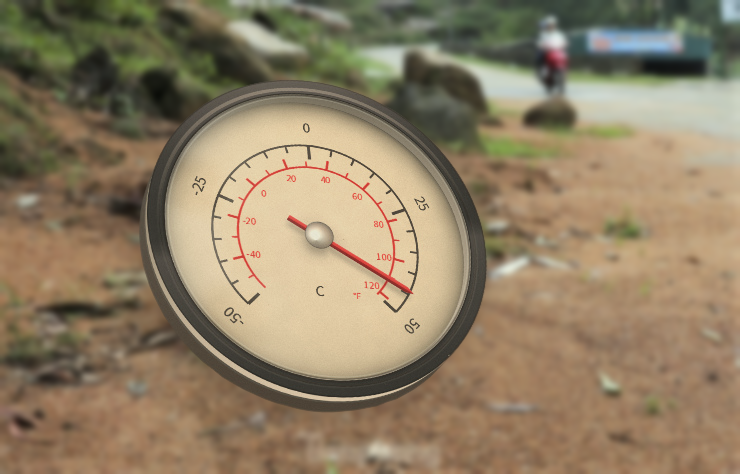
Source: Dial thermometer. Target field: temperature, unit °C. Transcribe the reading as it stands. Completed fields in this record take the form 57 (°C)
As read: 45 (°C)
